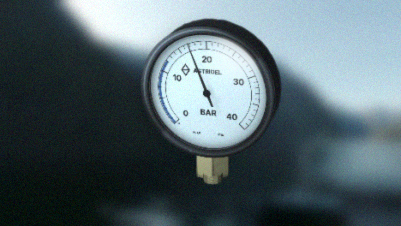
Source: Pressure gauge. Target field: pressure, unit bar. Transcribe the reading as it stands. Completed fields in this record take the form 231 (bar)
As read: 17 (bar)
